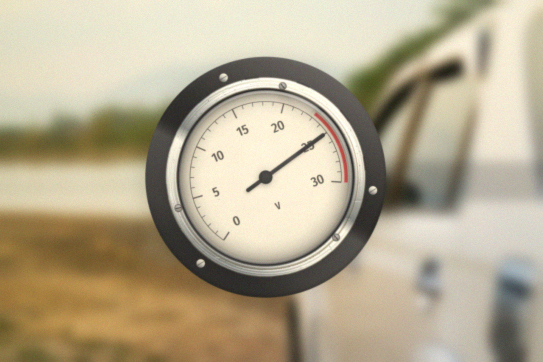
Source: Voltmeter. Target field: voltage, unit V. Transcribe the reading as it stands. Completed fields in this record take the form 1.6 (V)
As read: 25 (V)
